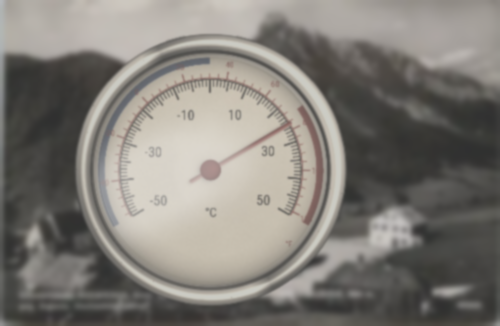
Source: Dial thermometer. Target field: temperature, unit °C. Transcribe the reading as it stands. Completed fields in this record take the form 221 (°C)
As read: 25 (°C)
